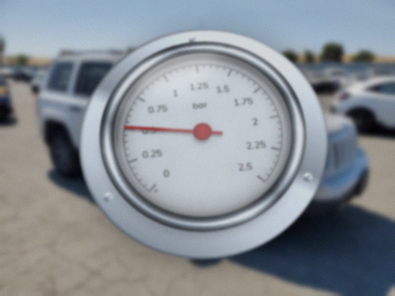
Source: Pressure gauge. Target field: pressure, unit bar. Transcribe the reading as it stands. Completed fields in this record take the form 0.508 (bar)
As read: 0.5 (bar)
